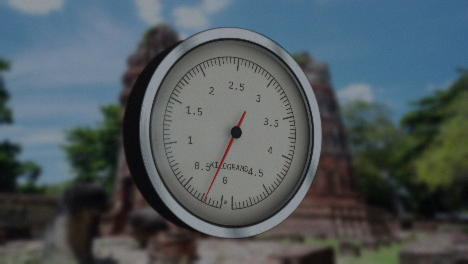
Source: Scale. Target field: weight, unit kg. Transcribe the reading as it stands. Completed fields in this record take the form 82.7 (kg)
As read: 0.25 (kg)
